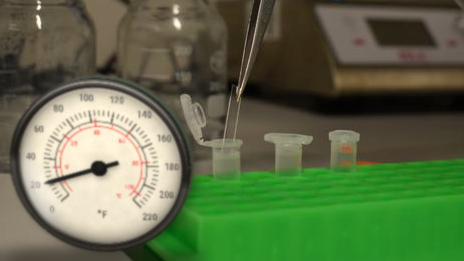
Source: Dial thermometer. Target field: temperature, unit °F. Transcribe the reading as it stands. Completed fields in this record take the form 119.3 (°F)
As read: 20 (°F)
